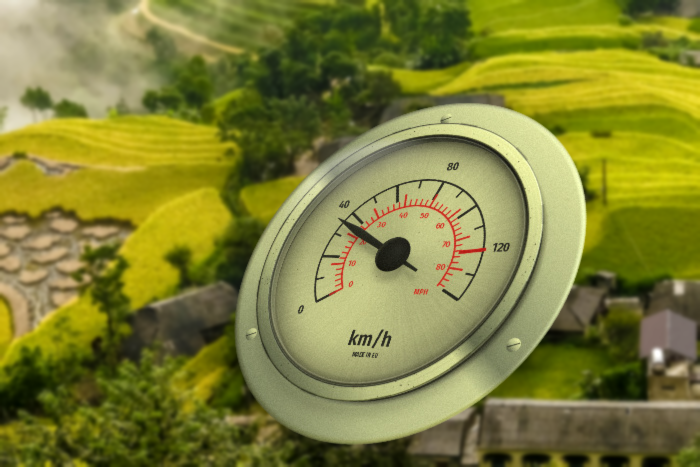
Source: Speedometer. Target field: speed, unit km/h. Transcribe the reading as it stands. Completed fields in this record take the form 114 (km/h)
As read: 35 (km/h)
